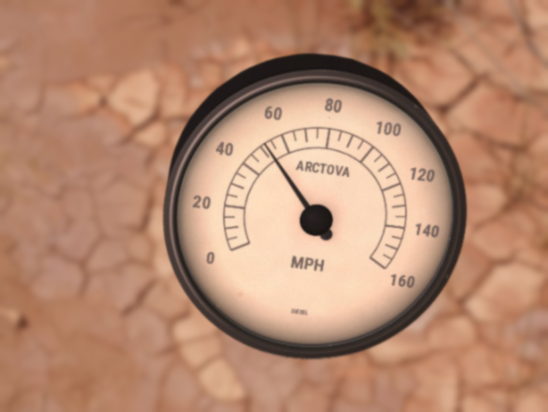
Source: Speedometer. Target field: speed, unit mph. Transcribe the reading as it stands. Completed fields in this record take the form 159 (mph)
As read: 52.5 (mph)
